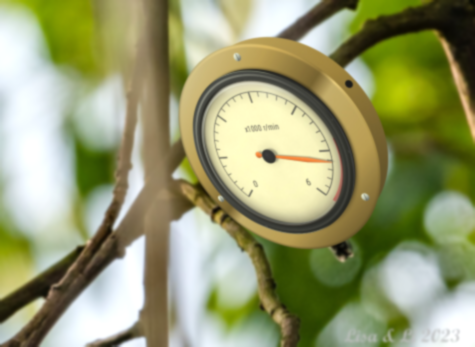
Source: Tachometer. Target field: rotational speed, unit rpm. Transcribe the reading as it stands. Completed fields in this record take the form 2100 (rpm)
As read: 5200 (rpm)
